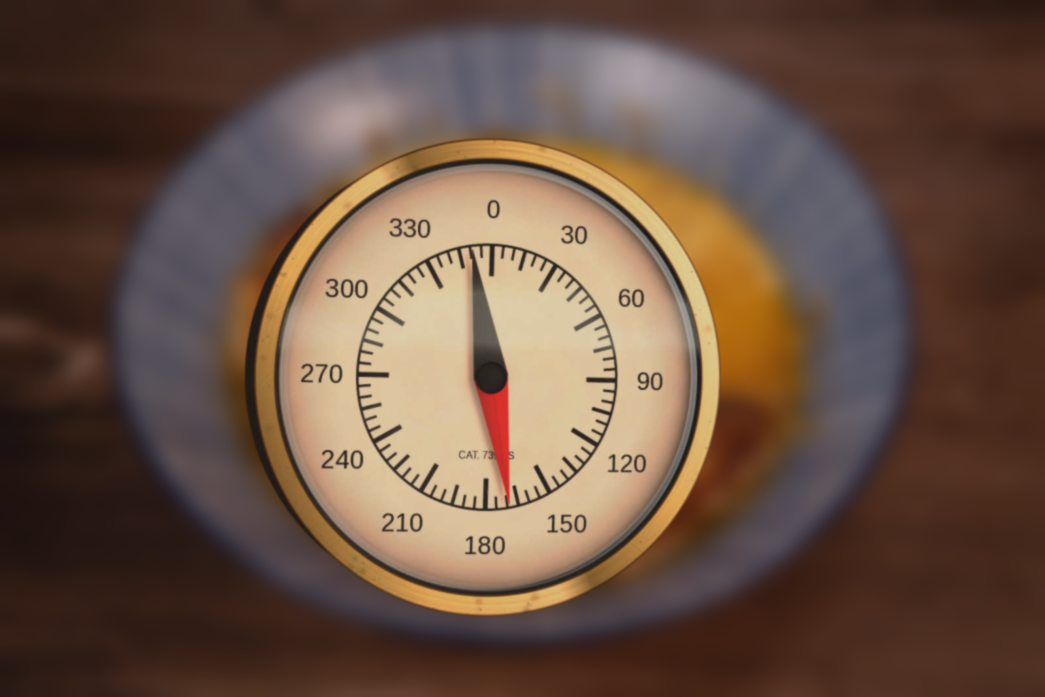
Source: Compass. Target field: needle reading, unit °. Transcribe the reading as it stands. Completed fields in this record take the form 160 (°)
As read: 170 (°)
